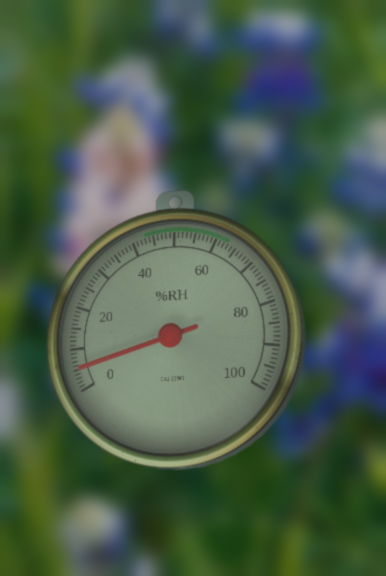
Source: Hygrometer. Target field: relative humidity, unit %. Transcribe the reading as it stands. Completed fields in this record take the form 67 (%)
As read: 5 (%)
